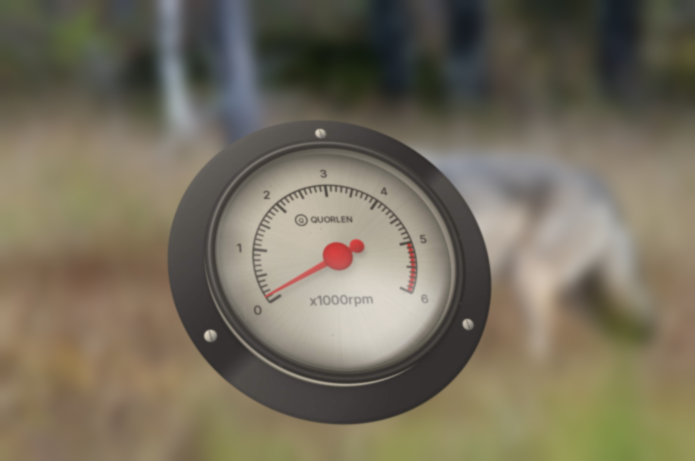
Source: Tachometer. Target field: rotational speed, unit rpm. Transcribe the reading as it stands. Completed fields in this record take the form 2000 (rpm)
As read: 100 (rpm)
